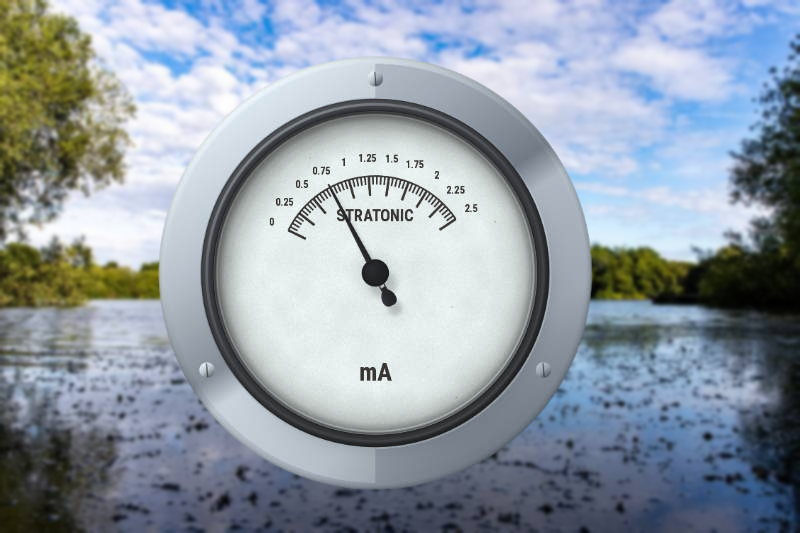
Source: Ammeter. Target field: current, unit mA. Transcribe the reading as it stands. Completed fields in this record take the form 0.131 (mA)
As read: 0.75 (mA)
